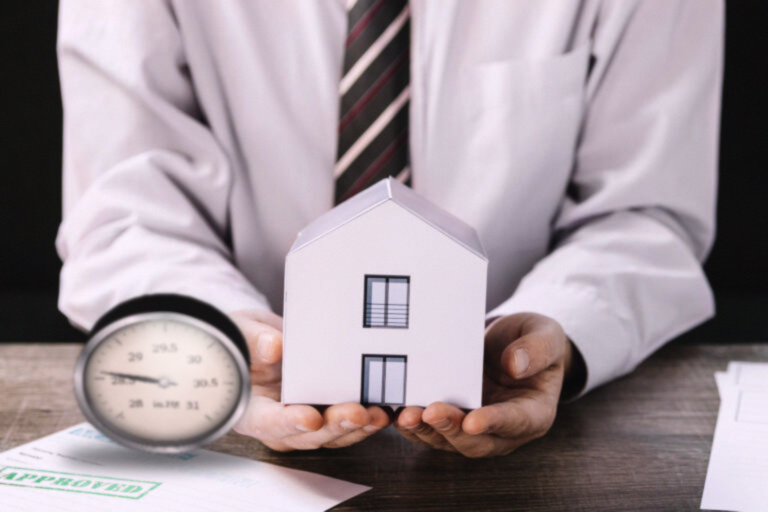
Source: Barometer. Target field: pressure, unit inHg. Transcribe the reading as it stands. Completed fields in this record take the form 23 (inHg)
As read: 28.6 (inHg)
